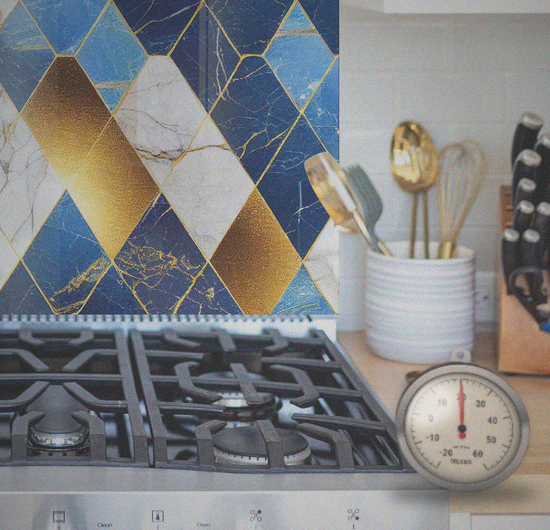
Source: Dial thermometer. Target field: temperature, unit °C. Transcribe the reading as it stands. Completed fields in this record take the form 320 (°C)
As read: 20 (°C)
